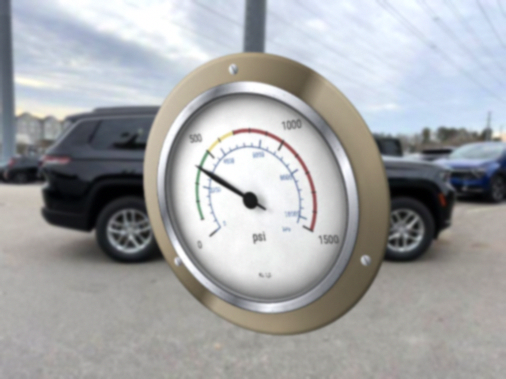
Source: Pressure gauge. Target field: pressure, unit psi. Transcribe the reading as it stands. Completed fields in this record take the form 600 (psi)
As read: 400 (psi)
